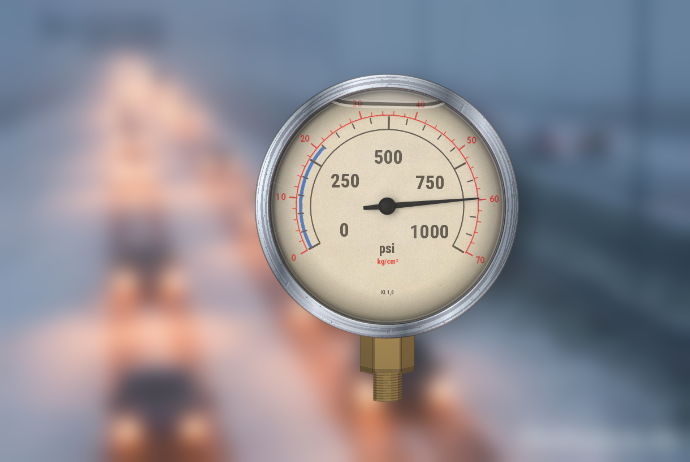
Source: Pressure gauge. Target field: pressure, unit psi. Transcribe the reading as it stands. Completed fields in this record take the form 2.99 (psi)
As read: 850 (psi)
